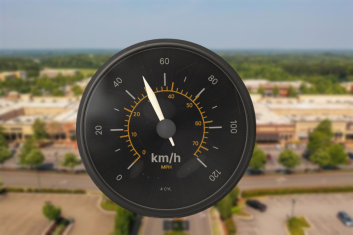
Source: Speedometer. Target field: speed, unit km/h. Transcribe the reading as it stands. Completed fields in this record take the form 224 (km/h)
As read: 50 (km/h)
